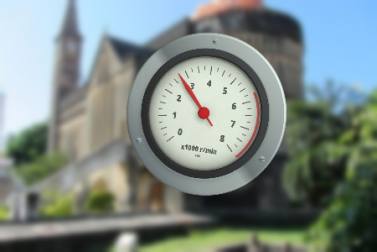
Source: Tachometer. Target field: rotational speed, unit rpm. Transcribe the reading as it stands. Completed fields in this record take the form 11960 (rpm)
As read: 2750 (rpm)
